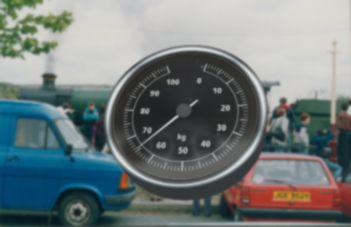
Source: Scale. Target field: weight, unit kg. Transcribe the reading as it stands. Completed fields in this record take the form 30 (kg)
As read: 65 (kg)
